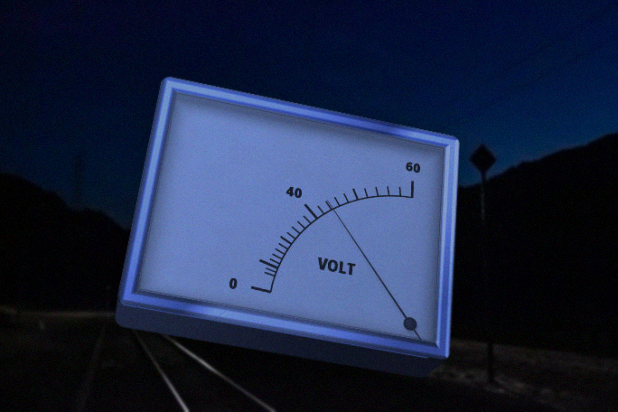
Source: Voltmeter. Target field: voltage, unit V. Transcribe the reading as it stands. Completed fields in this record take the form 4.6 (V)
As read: 44 (V)
